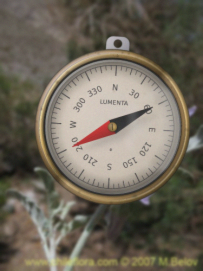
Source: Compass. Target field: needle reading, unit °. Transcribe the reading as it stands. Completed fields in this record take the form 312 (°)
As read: 240 (°)
